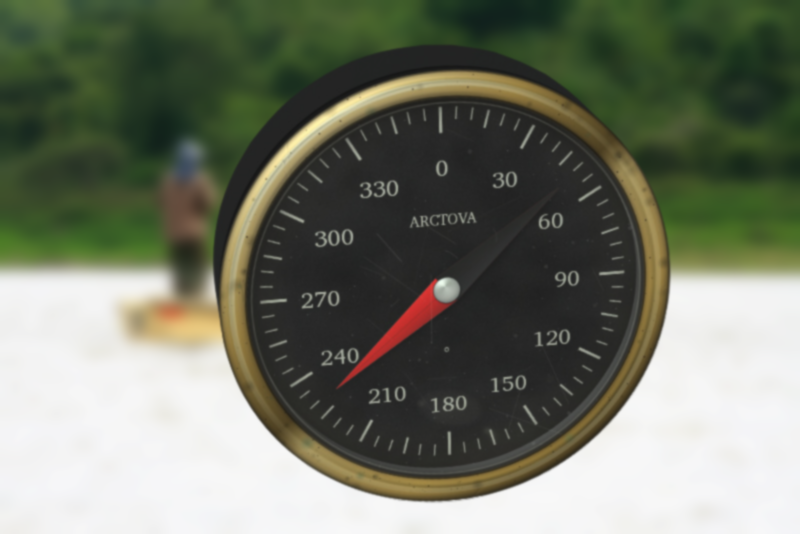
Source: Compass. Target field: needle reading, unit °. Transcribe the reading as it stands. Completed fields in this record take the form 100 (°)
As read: 230 (°)
